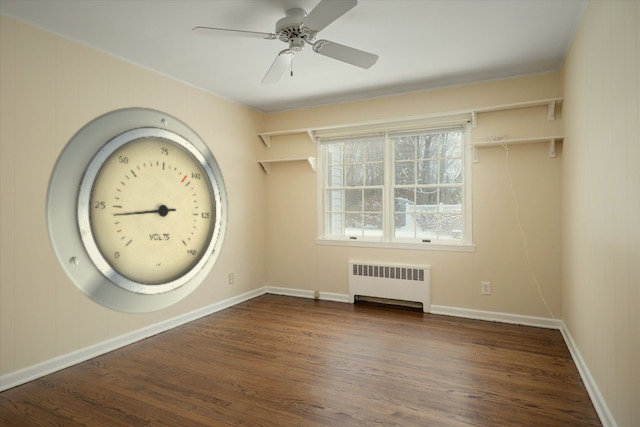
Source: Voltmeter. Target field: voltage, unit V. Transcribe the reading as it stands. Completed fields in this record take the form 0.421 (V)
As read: 20 (V)
